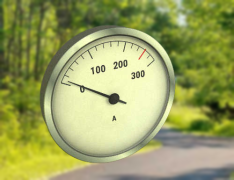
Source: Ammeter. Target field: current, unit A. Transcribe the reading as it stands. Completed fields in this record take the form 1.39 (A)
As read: 10 (A)
